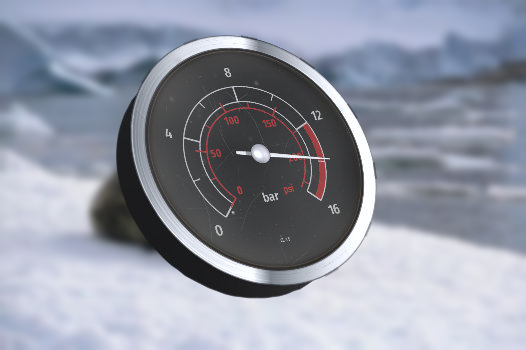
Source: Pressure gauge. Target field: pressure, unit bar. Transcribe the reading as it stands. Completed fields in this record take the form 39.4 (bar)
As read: 14 (bar)
